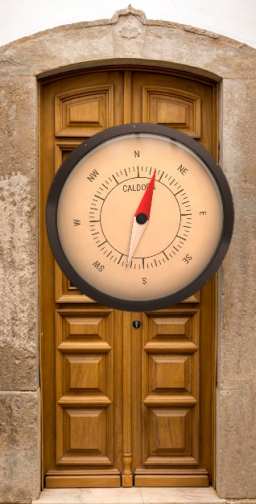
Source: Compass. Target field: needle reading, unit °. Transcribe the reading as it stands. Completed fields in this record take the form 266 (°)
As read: 20 (°)
